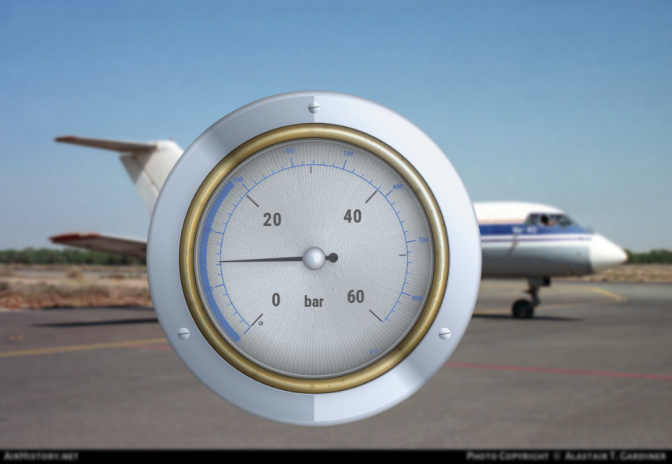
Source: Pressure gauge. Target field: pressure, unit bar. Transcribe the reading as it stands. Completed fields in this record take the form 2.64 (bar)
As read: 10 (bar)
